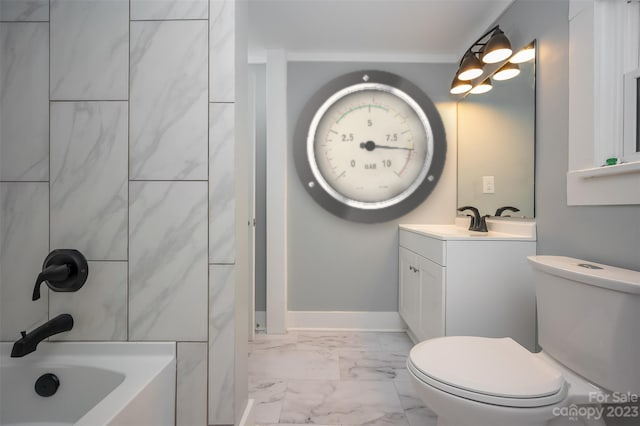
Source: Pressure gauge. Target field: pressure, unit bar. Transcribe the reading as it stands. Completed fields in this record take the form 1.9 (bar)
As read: 8.5 (bar)
